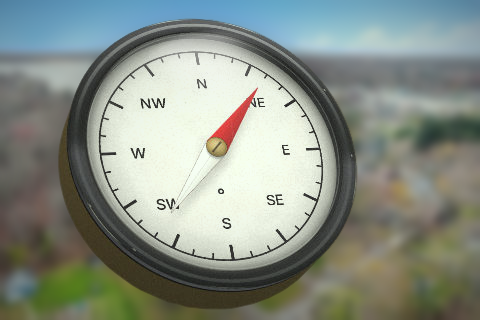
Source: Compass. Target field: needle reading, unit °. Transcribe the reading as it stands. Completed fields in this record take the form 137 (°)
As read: 40 (°)
